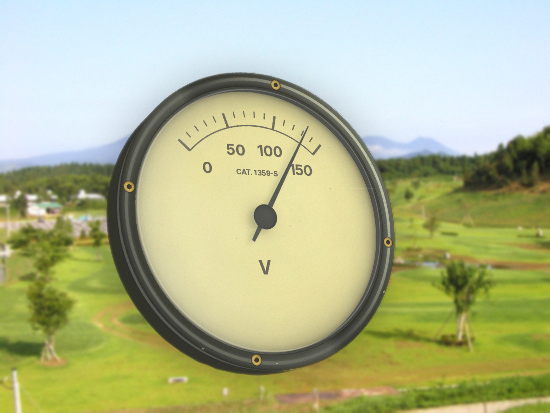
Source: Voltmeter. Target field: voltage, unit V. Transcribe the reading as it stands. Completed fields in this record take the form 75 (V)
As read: 130 (V)
